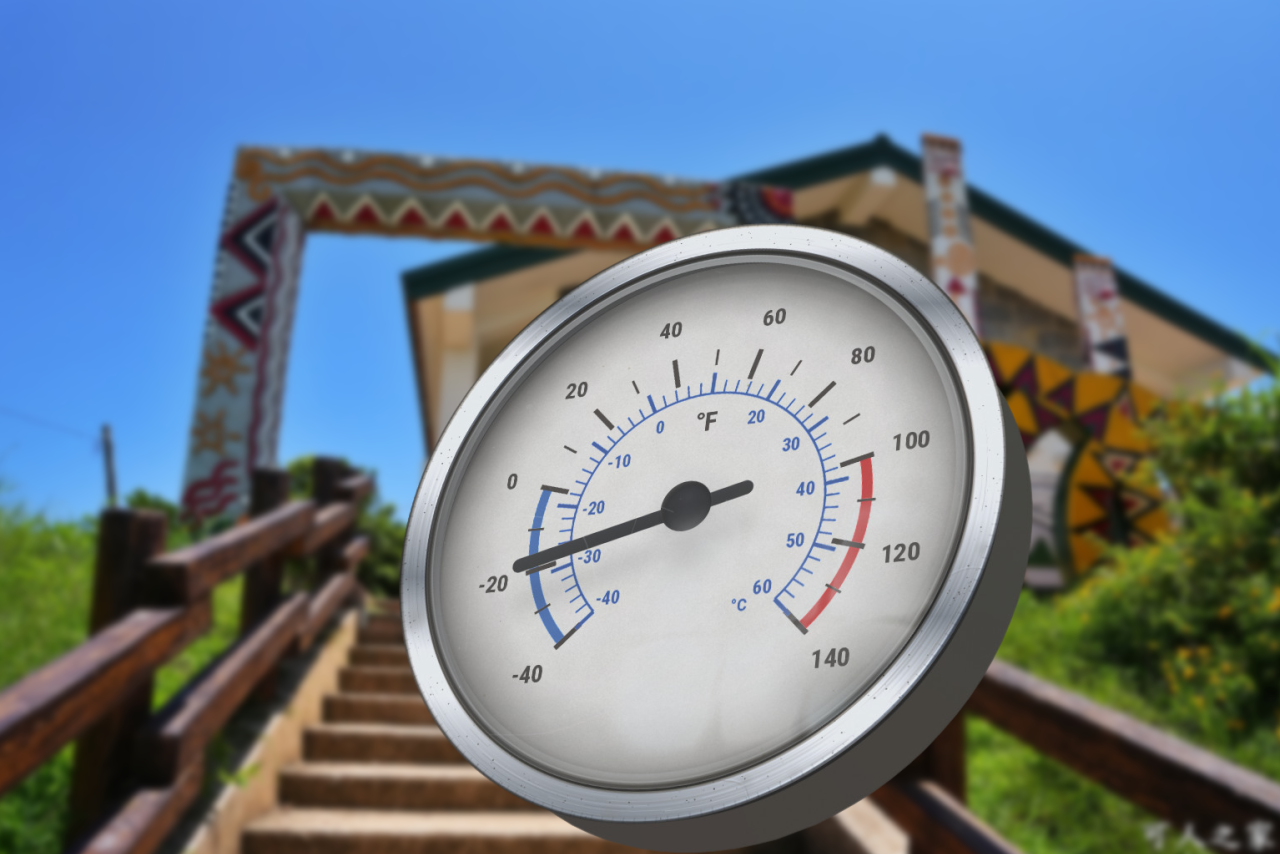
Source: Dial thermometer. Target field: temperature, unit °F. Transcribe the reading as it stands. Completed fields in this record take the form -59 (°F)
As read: -20 (°F)
